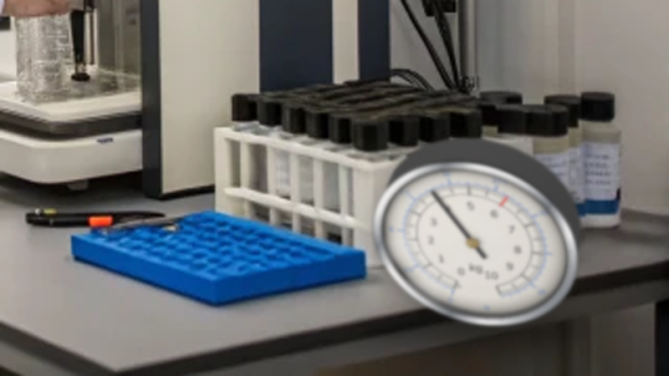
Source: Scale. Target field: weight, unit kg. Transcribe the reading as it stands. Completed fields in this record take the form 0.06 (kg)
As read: 4 (kg)
